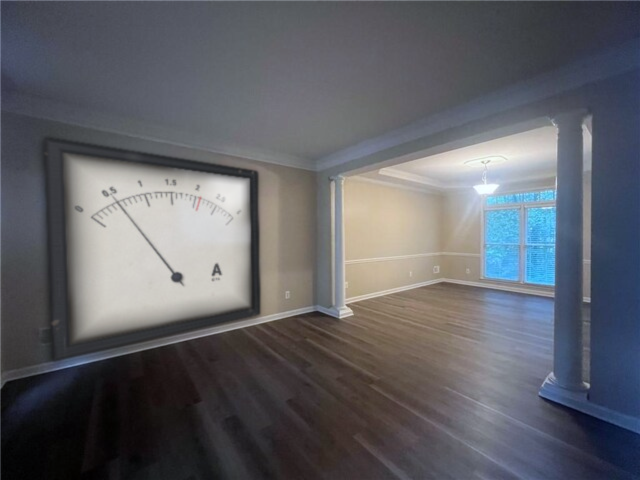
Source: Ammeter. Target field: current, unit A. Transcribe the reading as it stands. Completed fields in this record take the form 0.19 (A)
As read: 0.5 (A)
